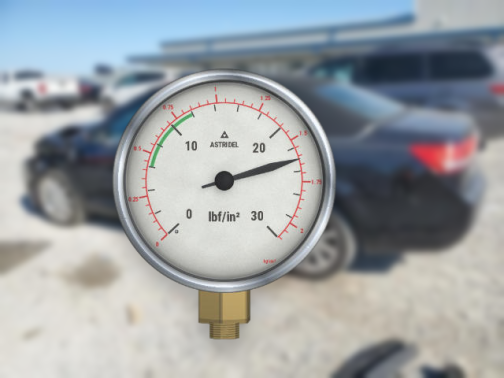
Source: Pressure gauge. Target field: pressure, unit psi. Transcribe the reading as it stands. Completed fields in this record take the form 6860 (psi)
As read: 23 (psi)
